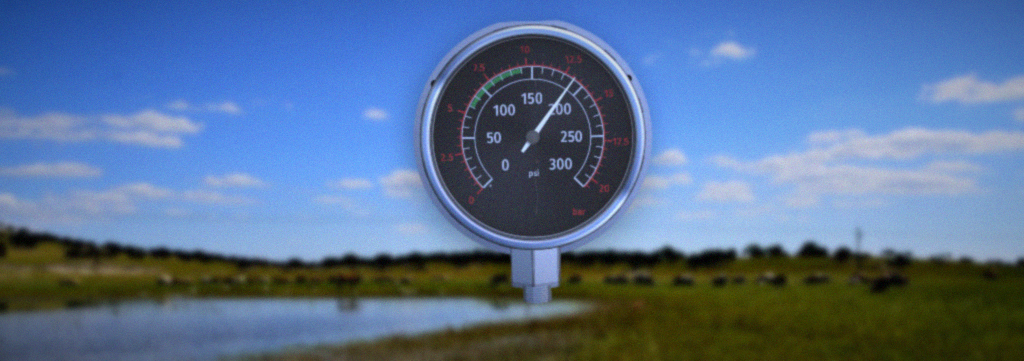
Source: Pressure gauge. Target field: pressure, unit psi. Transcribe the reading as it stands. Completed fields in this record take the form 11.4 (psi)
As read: 190 (psi)
